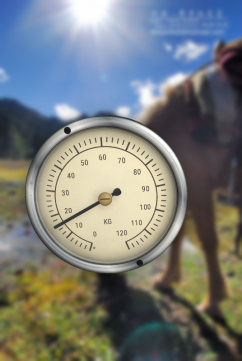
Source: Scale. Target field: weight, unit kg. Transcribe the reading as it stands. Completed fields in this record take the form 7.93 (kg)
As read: 16 (kg)
